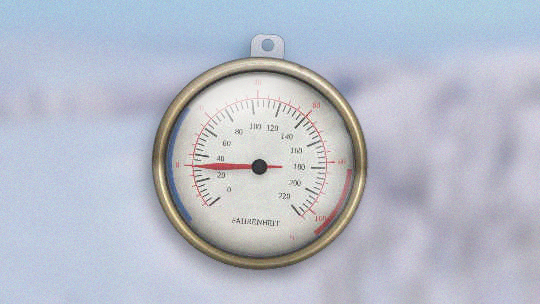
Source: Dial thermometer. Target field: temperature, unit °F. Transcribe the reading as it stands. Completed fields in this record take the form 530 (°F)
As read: 32 (°F)
